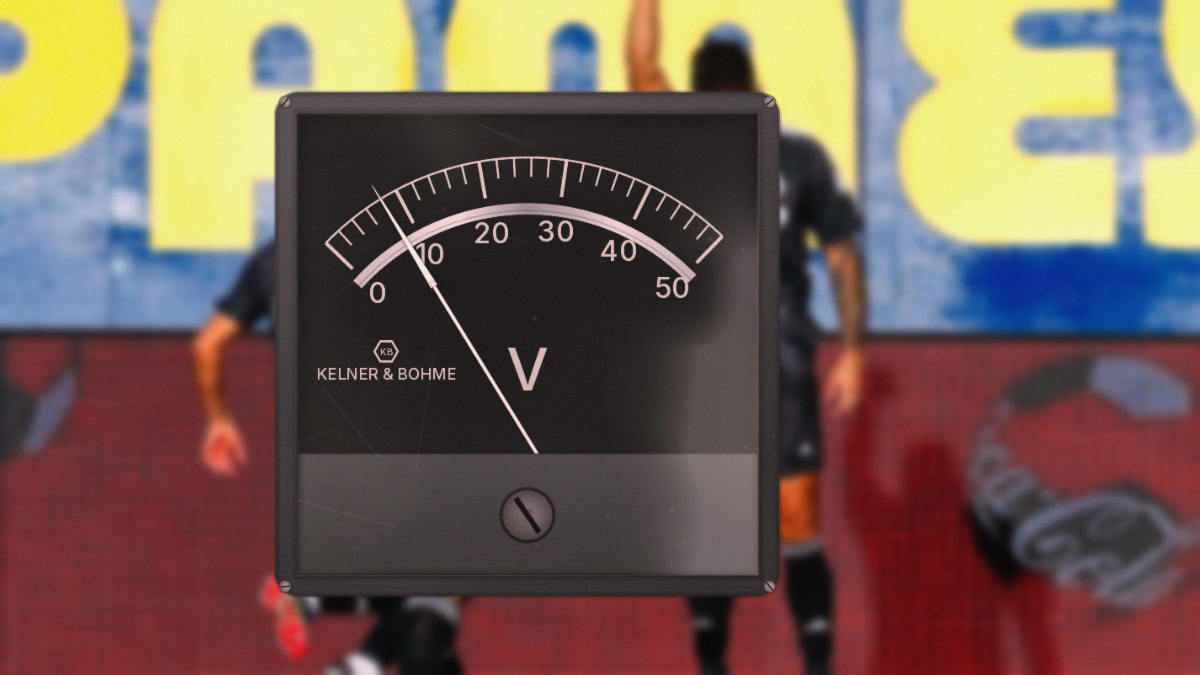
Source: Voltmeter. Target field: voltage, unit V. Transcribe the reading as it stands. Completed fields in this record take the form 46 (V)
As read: 8 (V)
